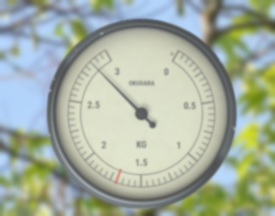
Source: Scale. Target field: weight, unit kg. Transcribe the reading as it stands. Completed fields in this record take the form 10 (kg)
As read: 2.85 (kg)
